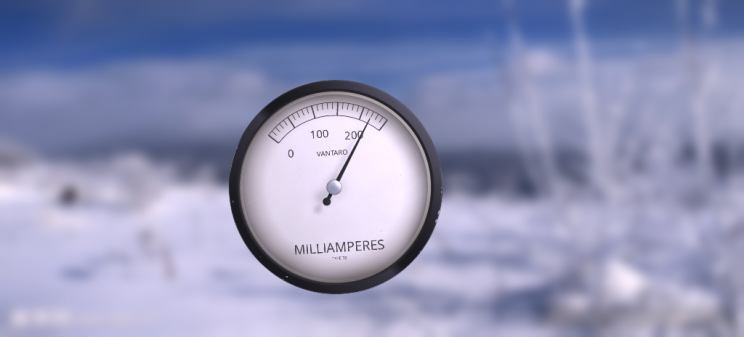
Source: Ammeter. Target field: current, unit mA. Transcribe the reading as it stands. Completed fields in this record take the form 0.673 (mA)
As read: 220 (mA)
